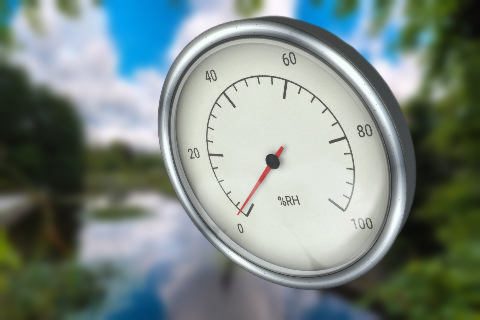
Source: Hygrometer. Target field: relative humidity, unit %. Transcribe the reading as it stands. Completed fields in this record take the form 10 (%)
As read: 2 (%)
